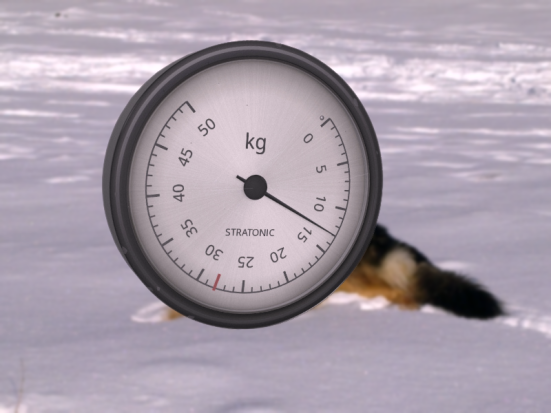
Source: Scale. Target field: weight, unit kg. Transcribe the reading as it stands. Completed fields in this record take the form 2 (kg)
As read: 13 (kg)
